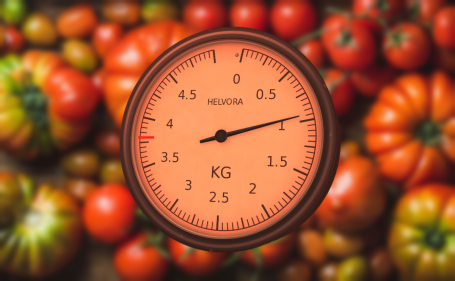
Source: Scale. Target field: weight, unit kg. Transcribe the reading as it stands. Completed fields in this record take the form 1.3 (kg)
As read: 0.95 (kg)
